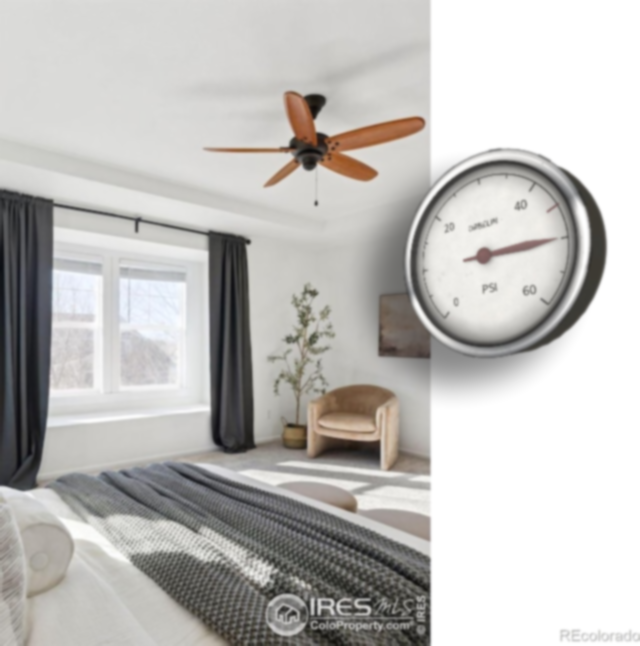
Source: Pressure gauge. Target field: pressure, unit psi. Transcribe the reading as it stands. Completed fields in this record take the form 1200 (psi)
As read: 50 (psi)
